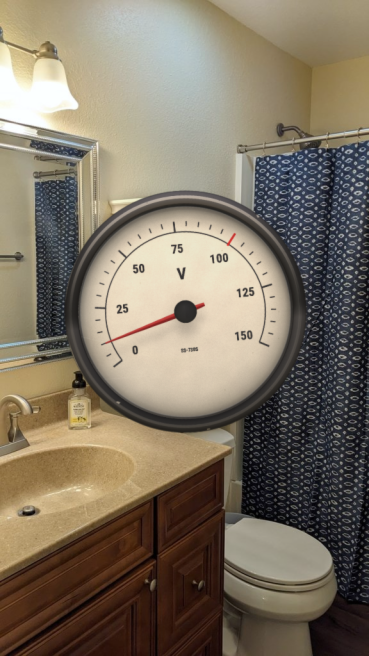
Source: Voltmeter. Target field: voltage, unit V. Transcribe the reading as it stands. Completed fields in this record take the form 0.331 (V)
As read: 10 (V)
